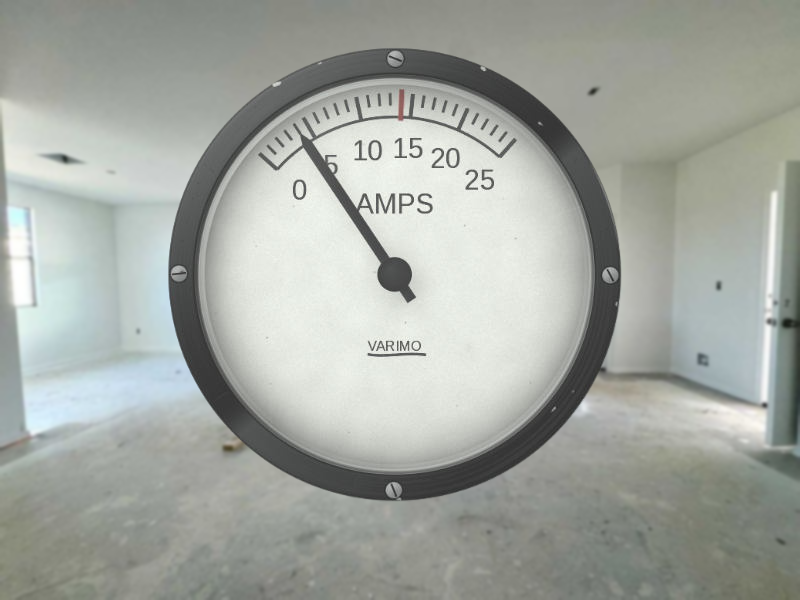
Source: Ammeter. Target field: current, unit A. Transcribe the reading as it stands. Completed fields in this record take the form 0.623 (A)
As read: 4 (A)
